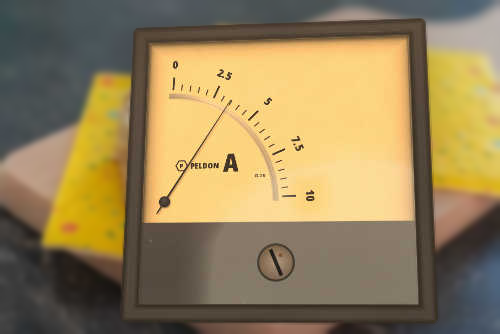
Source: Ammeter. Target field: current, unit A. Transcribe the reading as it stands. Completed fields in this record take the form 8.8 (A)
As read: 3.5 (A)
